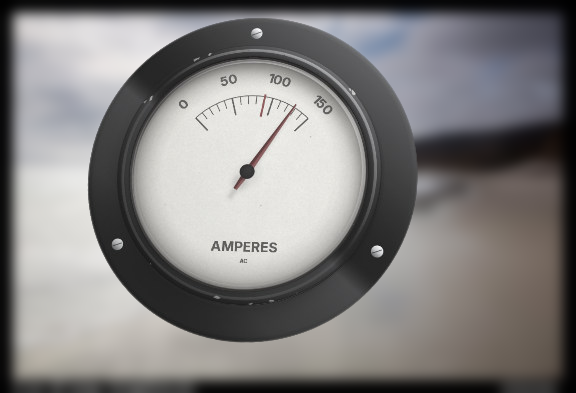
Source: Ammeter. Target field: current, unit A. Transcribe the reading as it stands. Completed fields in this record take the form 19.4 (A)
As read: 130 (A)
